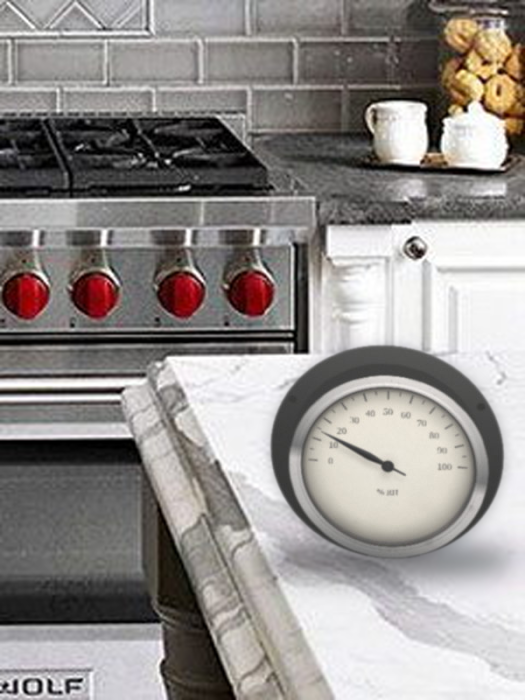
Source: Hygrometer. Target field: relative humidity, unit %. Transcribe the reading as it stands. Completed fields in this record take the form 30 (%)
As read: 15 (%)
